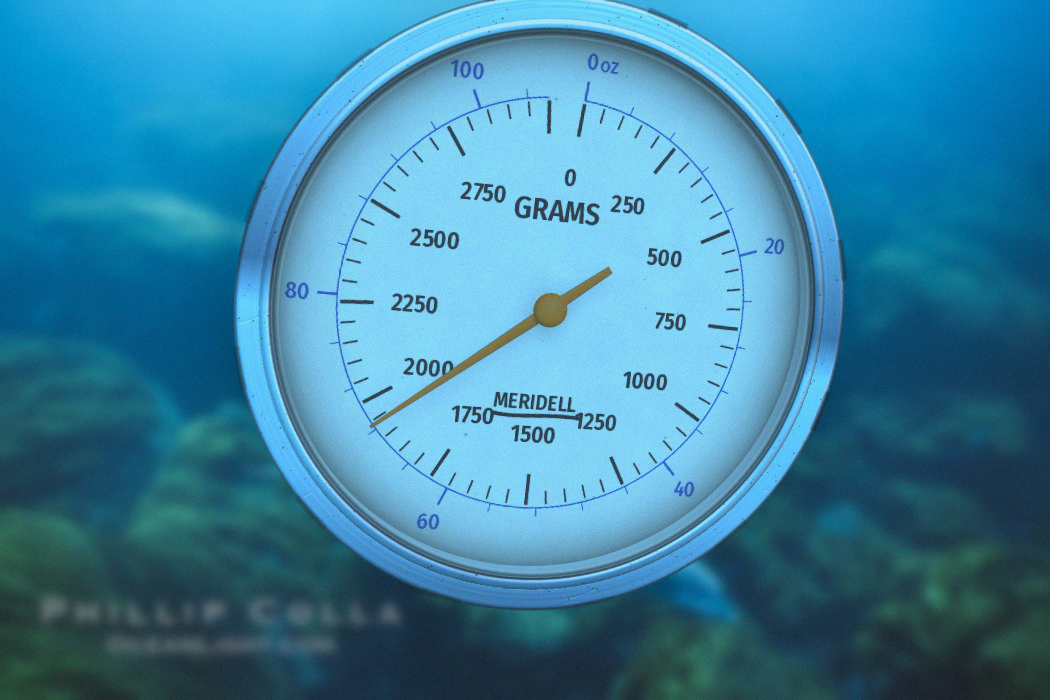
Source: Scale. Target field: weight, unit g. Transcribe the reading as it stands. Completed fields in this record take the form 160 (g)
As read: 1950 (g)
